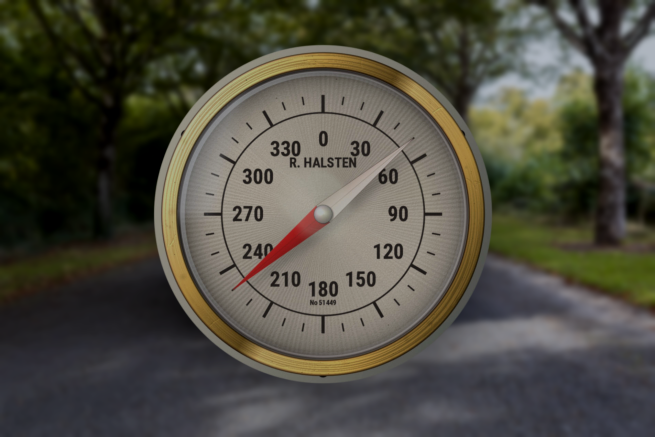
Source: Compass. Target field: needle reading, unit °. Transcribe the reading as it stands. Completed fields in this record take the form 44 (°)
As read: 230 (°)
